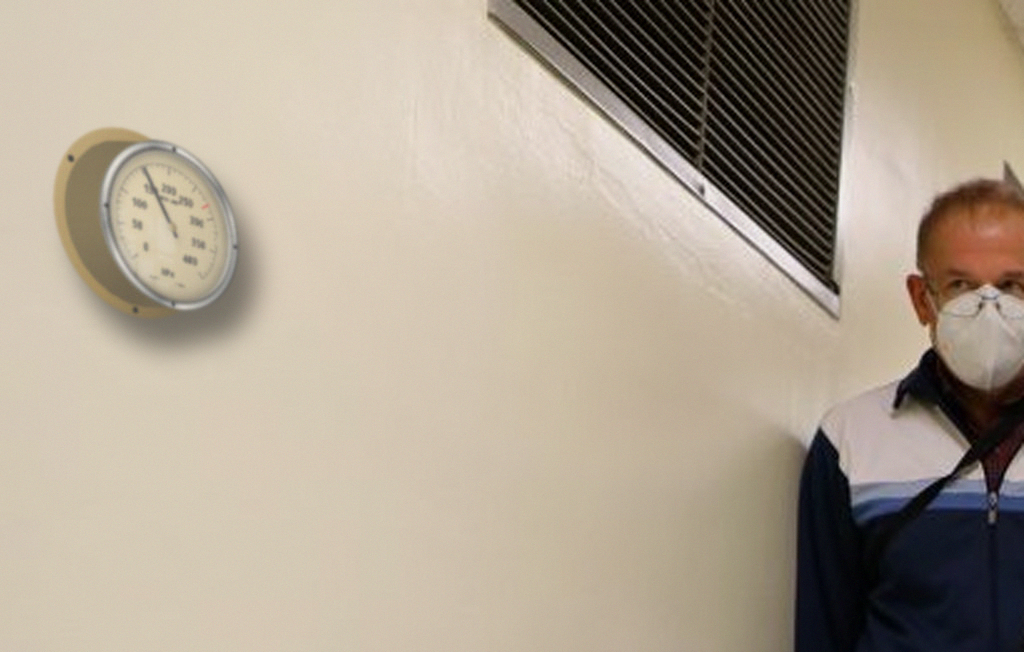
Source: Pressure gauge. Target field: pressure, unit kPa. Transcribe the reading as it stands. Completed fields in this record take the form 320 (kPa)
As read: 150 (kPa)
